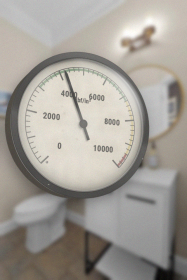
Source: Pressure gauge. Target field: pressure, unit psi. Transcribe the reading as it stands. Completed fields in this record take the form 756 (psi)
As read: 4200 (psi)
